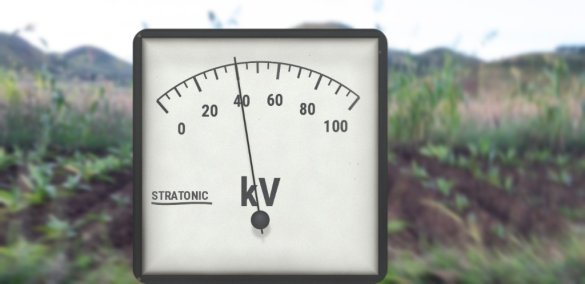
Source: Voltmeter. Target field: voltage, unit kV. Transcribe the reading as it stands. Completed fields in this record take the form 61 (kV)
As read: 40 (kV)
